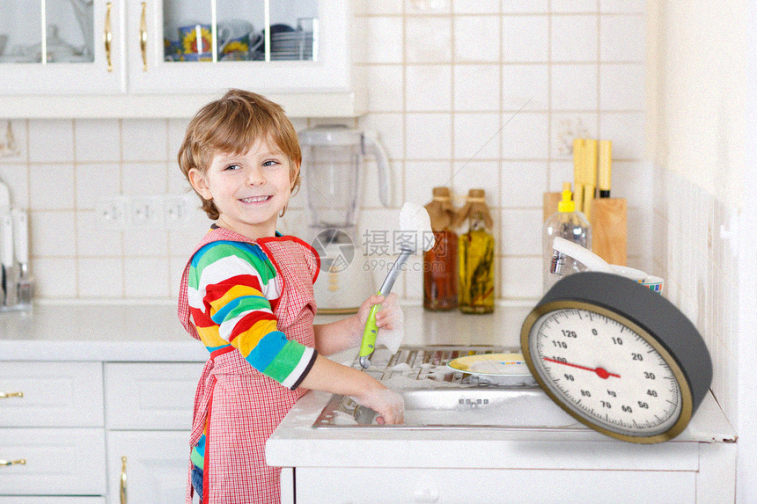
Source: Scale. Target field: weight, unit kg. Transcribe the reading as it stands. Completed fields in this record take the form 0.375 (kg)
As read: 100 (kg)
